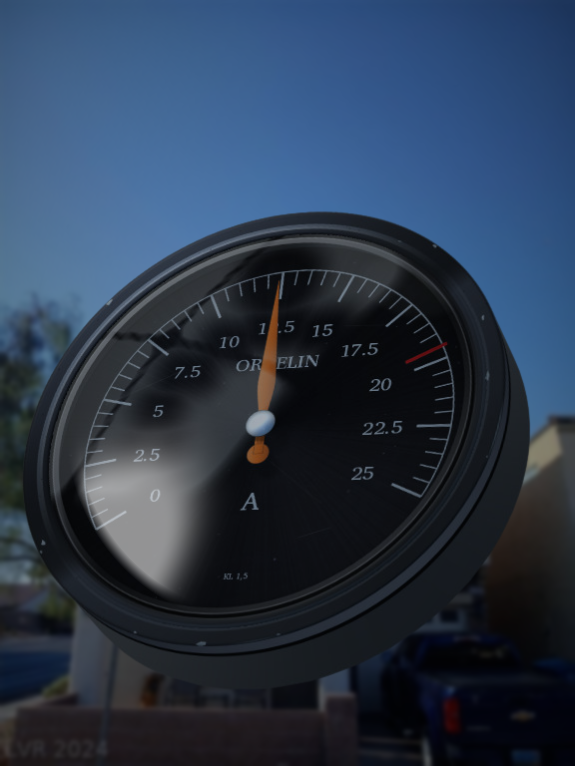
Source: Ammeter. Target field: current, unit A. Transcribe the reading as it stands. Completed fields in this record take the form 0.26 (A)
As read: 12.5 (A)
